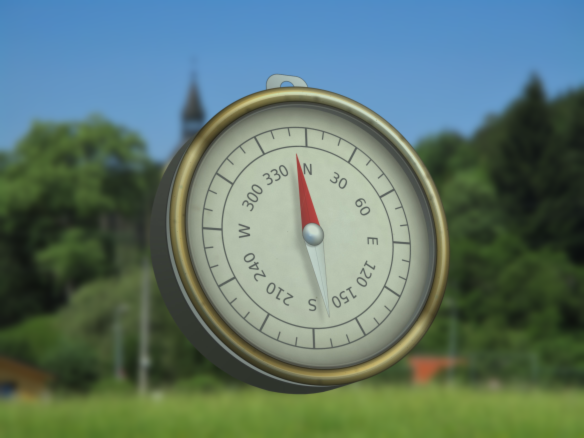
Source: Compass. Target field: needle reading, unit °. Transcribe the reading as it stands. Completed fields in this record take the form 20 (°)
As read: 350 (°)
